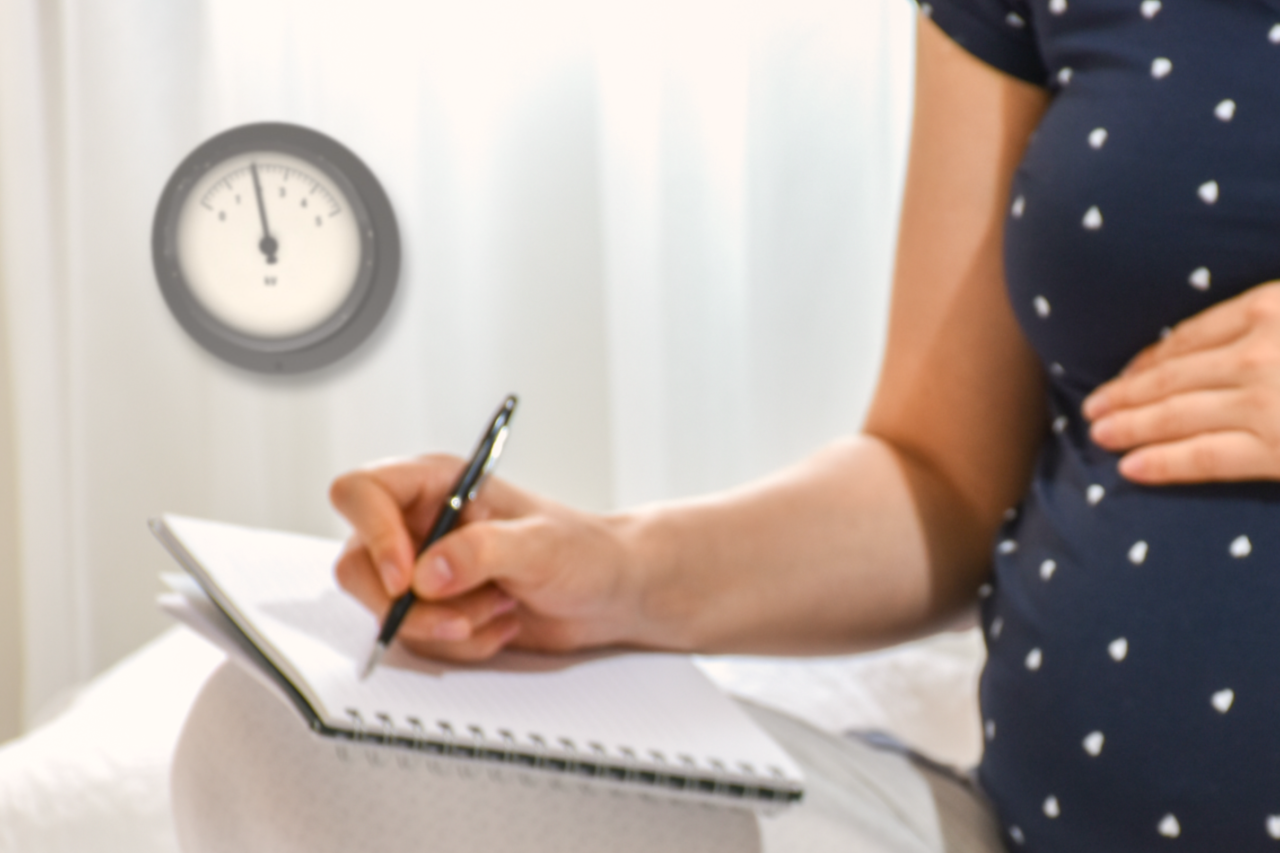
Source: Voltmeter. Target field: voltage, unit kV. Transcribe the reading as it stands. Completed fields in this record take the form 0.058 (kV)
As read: 2 (kV)
